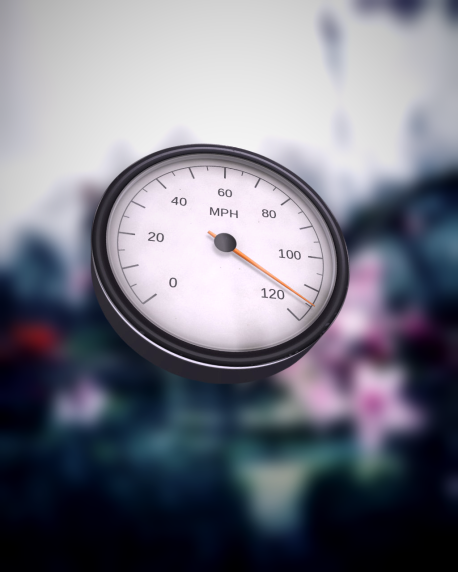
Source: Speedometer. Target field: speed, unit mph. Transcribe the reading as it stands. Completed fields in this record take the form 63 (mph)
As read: 115 (mph)
